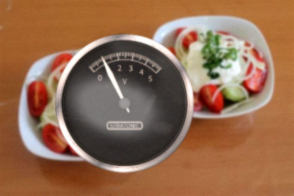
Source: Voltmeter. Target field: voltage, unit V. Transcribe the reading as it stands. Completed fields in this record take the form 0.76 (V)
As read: 1 (V)
